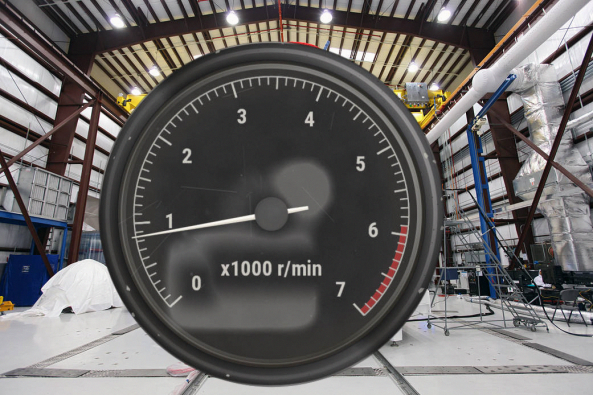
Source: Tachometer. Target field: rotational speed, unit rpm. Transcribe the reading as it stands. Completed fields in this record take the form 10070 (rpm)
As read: 850 (rpm)
